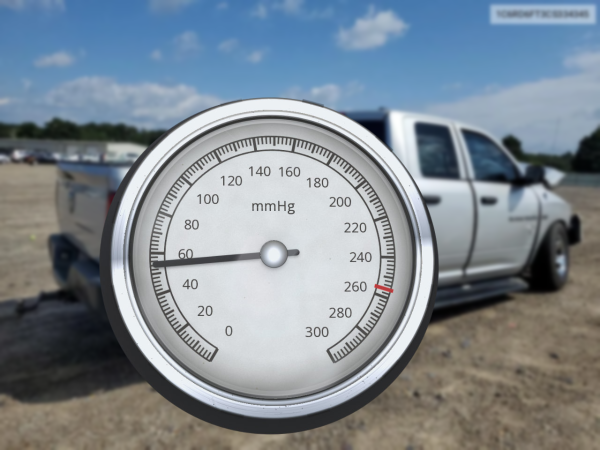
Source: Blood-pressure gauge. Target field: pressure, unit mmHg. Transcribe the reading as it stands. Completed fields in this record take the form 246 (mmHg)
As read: 54 (mmHg)
